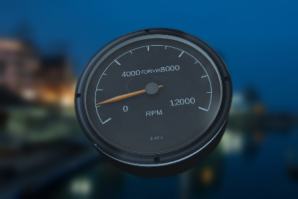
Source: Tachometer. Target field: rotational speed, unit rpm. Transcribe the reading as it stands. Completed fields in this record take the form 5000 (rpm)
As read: 1000 (rpm)
